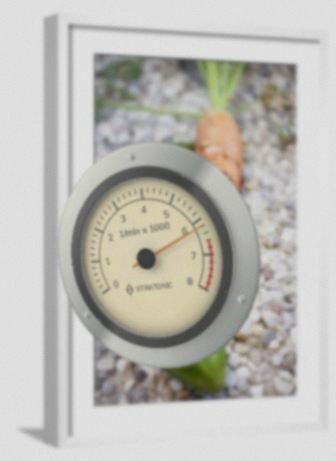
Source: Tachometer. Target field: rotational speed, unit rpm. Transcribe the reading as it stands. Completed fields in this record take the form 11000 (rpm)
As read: 6200 (rpm)
